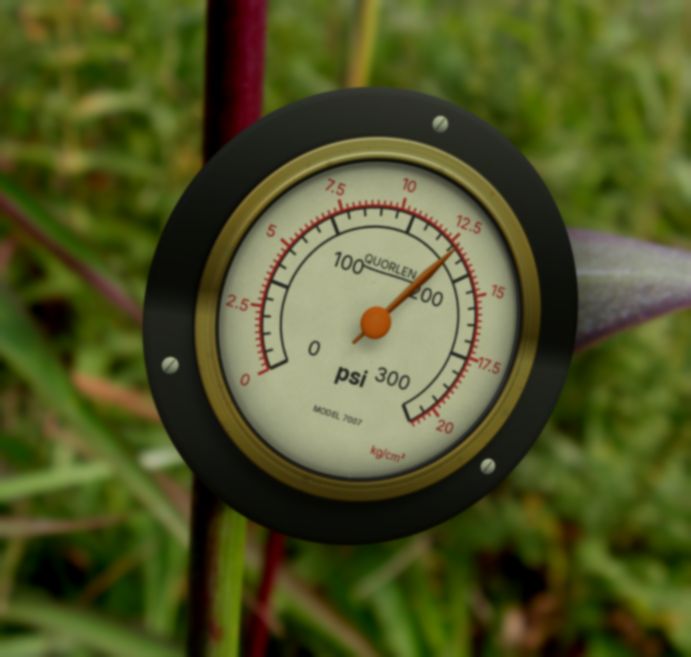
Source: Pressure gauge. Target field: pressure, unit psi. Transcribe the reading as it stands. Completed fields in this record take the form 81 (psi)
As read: 180 (psi)
